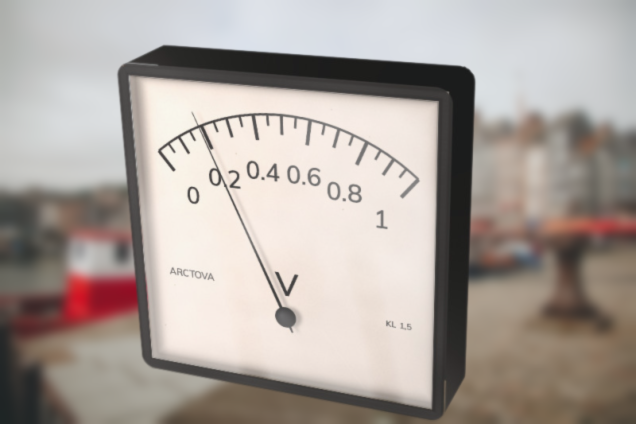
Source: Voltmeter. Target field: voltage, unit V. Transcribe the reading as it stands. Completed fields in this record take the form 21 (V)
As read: 0.2 (V)
